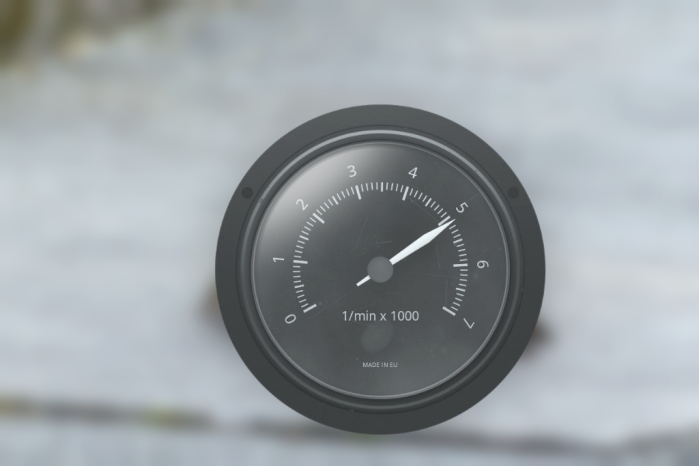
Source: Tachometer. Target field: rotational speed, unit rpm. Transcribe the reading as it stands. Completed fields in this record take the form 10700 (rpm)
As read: 5100 (rpm)
